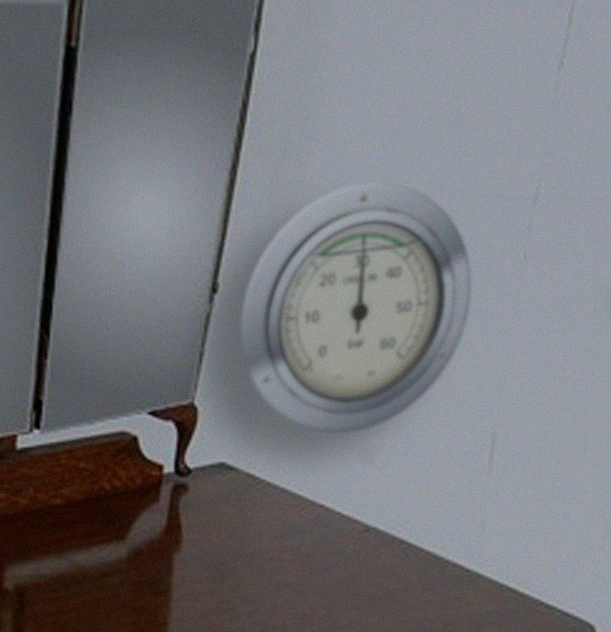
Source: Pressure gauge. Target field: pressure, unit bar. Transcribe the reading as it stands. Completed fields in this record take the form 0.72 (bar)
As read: 30 (bar)
